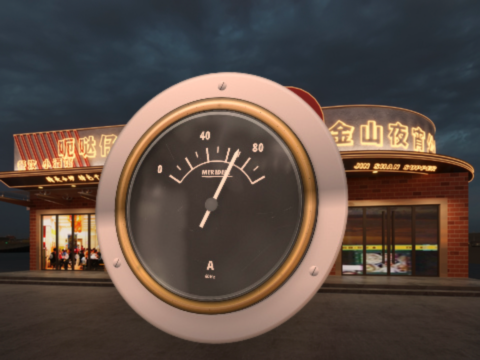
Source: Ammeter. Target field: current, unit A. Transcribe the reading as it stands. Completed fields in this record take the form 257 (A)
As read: 70 (A)
